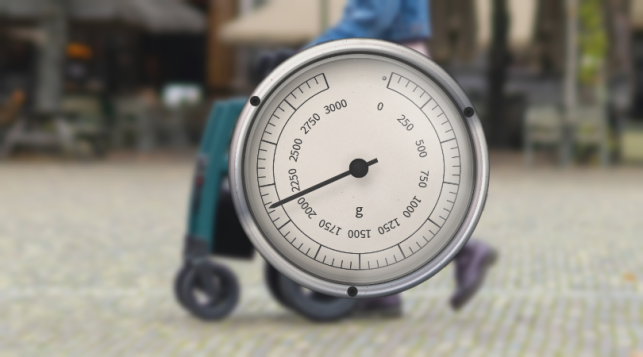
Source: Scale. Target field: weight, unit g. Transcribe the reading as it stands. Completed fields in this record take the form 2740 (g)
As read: 2125 (g)
